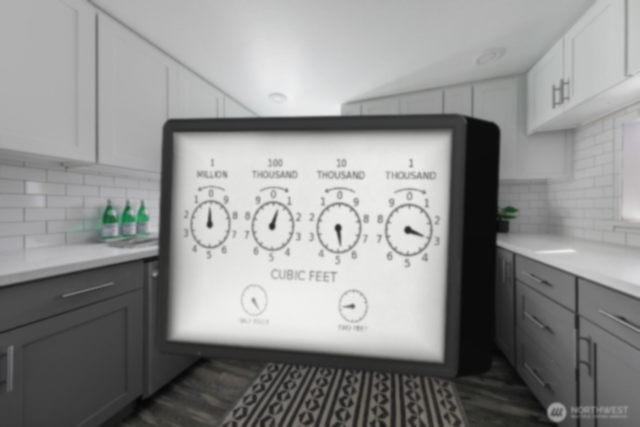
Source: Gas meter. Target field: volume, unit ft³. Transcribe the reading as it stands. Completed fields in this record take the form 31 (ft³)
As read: 5300 (ft³)
